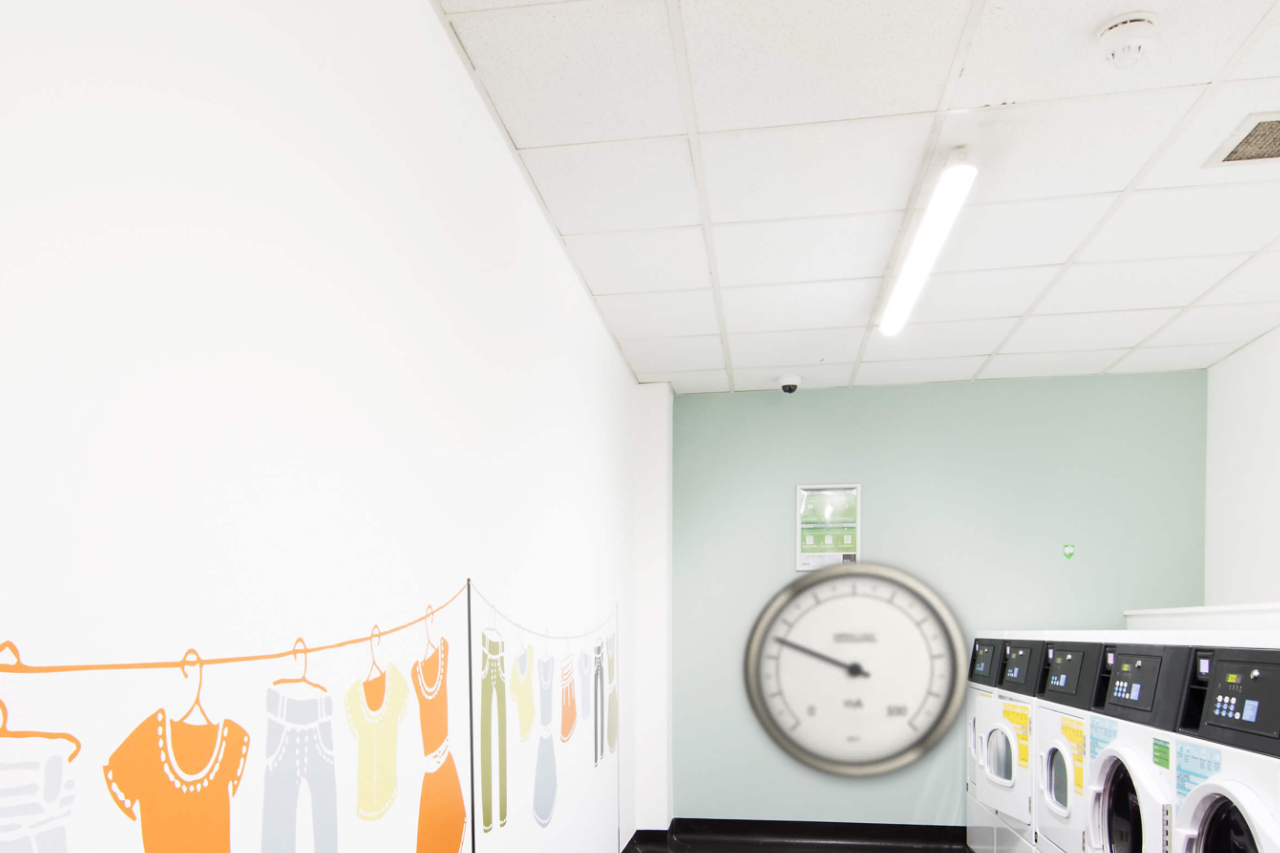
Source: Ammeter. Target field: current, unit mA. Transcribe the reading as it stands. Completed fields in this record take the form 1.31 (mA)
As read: 25 (mA)
